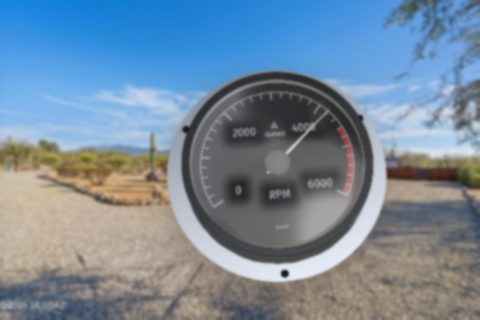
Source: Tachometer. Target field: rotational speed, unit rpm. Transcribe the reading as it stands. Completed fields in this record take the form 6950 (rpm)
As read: 4200 (rpm)
